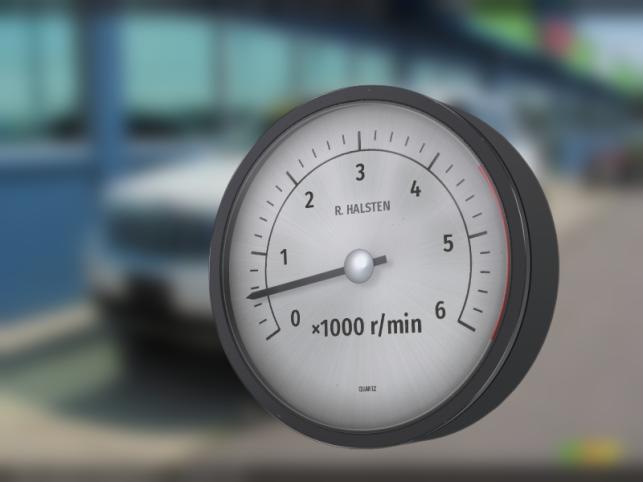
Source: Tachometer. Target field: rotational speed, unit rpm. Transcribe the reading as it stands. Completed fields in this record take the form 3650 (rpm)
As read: 500 (rpm)
